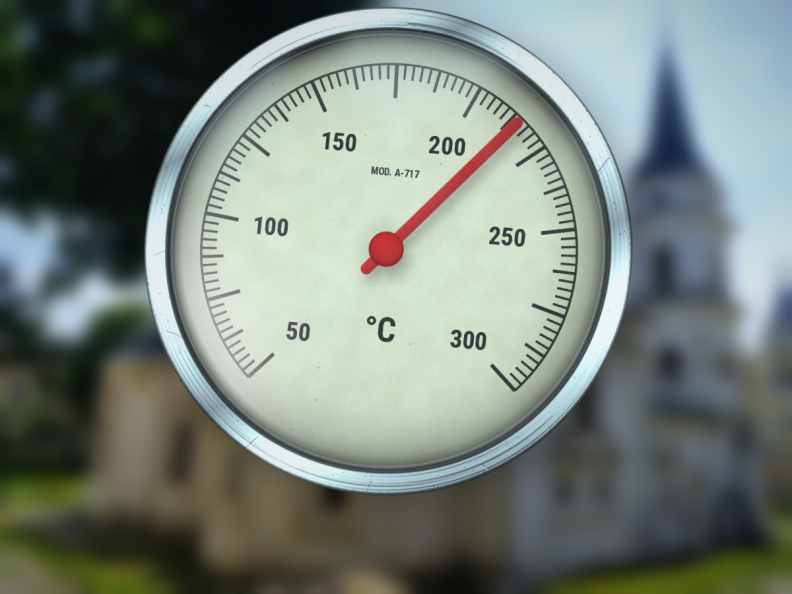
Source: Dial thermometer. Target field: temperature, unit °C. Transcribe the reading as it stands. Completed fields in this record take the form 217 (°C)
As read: 215 (°C)
